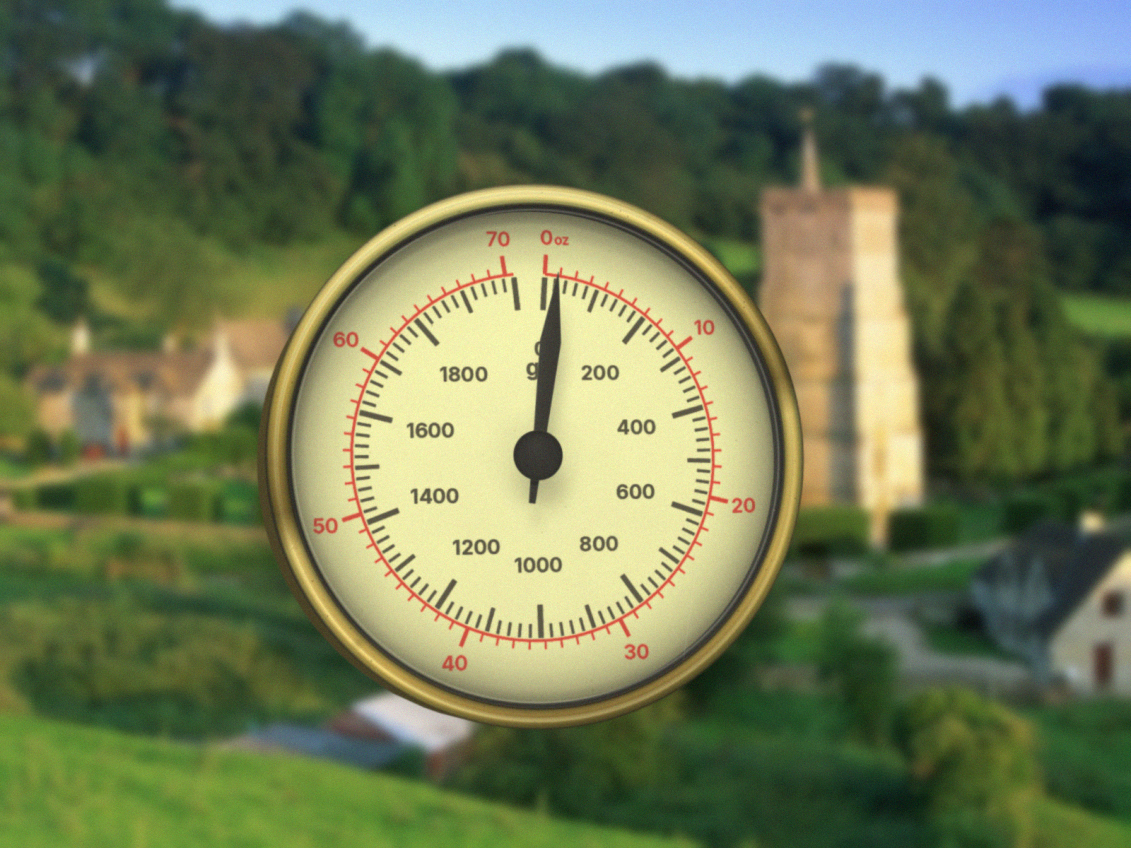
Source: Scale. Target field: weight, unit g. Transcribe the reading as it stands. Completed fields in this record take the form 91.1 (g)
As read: 20 (g)
